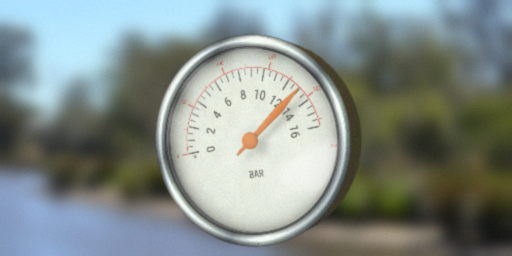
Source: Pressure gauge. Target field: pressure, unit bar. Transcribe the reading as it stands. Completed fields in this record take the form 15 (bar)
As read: 13 (bar)
